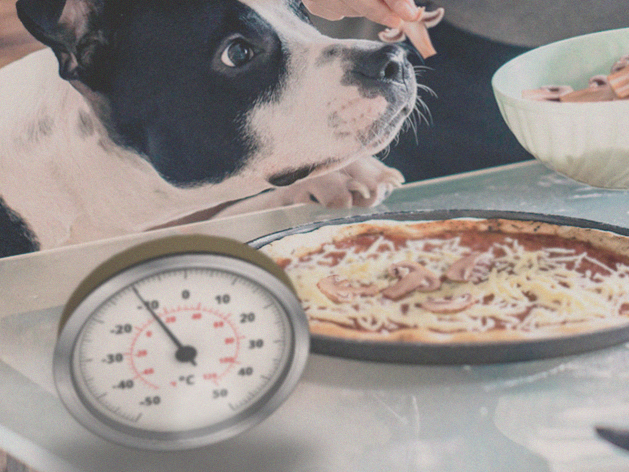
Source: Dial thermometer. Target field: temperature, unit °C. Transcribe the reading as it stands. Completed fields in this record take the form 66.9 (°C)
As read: -10 (°C)
